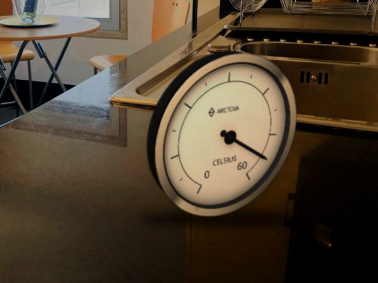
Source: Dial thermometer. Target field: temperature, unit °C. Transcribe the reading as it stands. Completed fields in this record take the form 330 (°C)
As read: 55 (°C)
